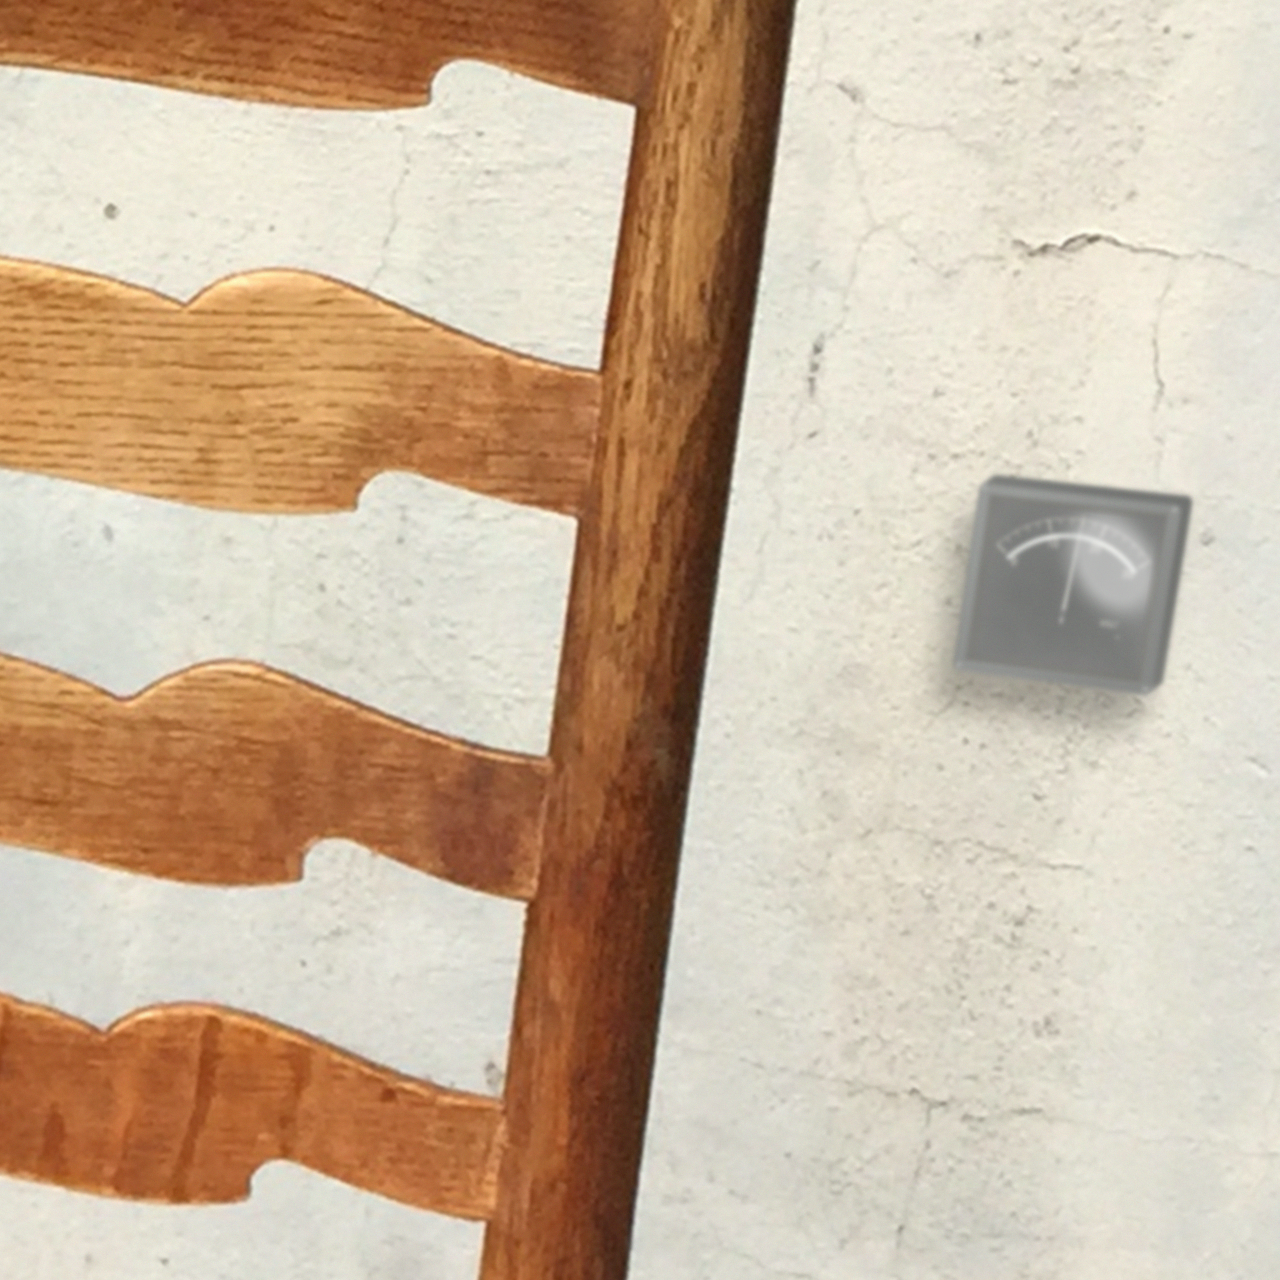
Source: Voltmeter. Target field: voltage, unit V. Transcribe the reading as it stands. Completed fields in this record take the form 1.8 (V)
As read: 16 (V)
